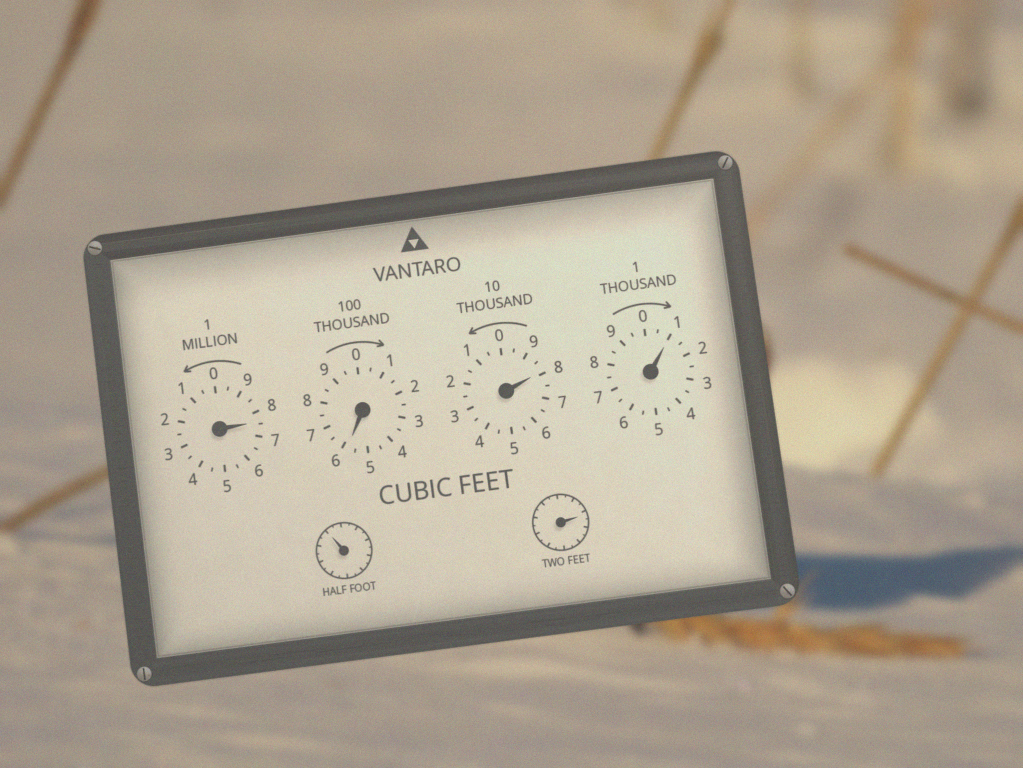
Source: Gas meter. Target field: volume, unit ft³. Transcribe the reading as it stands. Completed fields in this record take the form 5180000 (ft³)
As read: 758100 (ft³)
